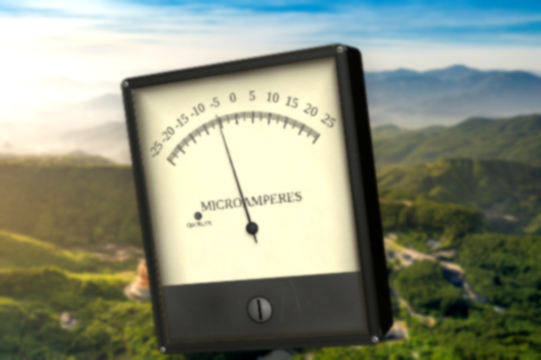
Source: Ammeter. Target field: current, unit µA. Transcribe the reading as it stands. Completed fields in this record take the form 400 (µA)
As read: -5 (µA)
